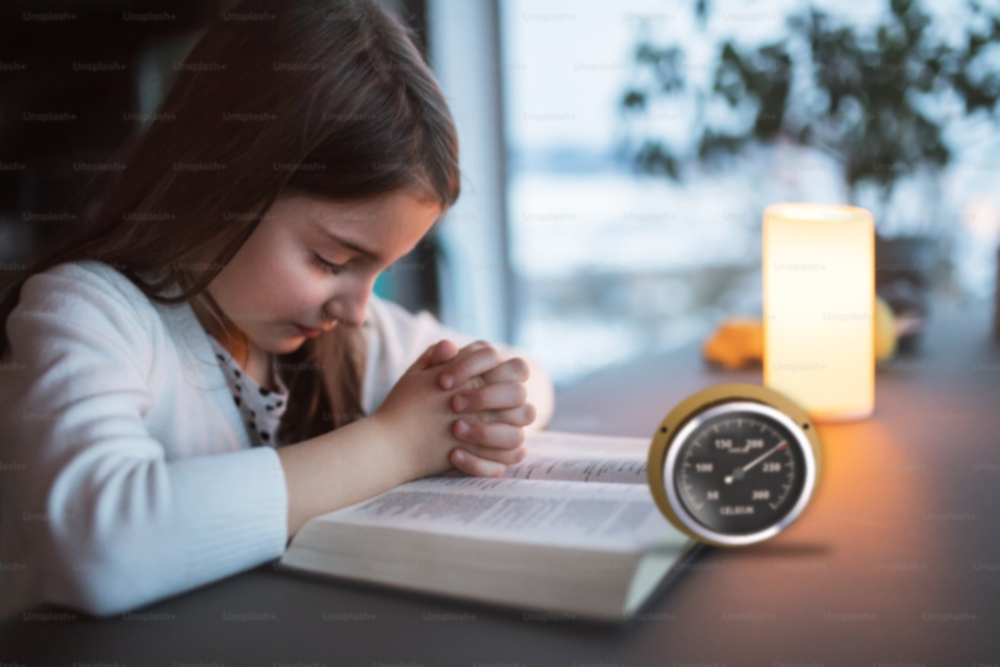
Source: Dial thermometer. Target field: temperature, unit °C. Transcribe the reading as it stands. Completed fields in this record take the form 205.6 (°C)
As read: 225 (°C)
